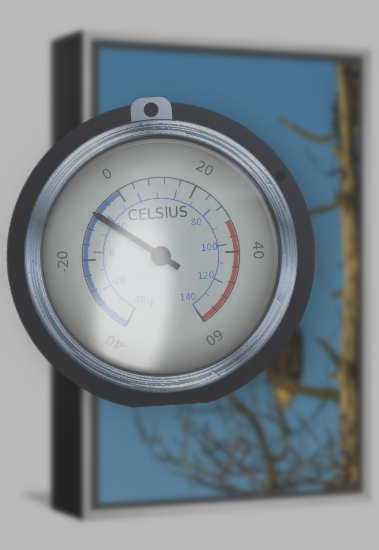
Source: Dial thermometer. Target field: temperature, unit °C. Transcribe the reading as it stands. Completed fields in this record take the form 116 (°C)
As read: -8 (°C)
